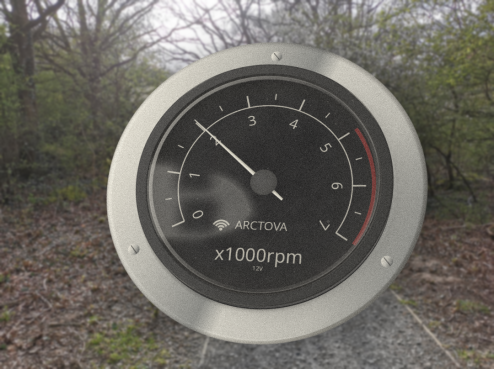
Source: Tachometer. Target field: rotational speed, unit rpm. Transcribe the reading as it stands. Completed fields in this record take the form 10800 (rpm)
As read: 2000 (rpm)
